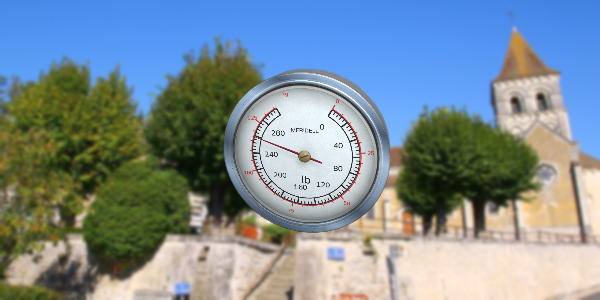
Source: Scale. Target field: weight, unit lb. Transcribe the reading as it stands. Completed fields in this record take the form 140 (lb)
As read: 260 (lb)
